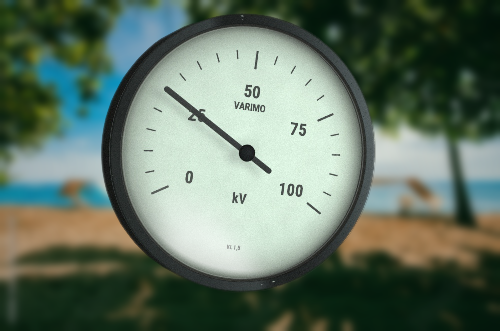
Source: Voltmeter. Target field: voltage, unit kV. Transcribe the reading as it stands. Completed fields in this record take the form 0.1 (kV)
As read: 25 (kV)
